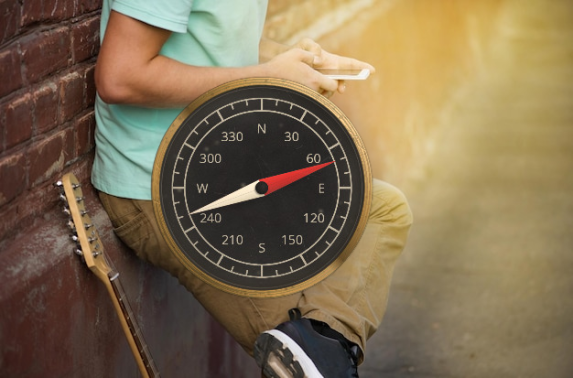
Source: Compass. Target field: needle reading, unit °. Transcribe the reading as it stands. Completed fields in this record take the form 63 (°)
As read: 70 (°)
